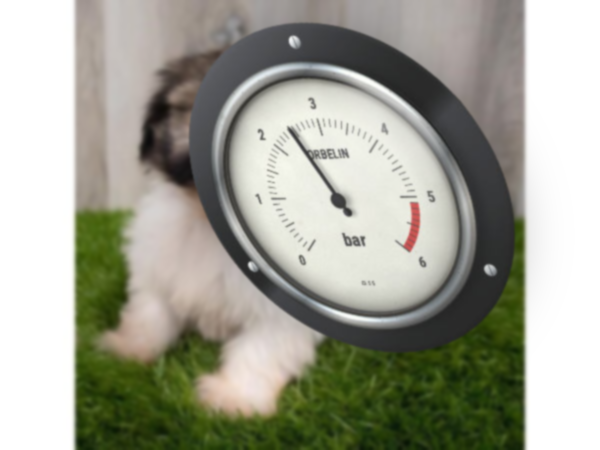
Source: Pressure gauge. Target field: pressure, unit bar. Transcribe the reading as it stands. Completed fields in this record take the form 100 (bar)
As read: 2.5 (bar)
